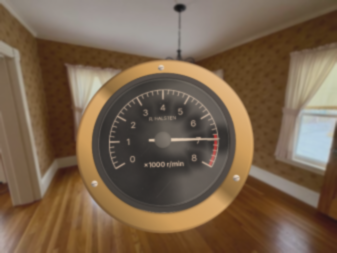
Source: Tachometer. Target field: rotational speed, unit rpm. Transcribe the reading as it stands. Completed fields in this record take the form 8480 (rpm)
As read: 7000 (rpm)
